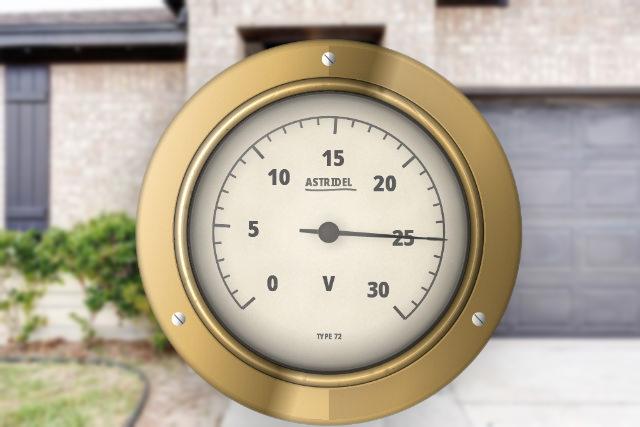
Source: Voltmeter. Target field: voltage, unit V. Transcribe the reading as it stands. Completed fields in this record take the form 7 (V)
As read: 25 (V)
